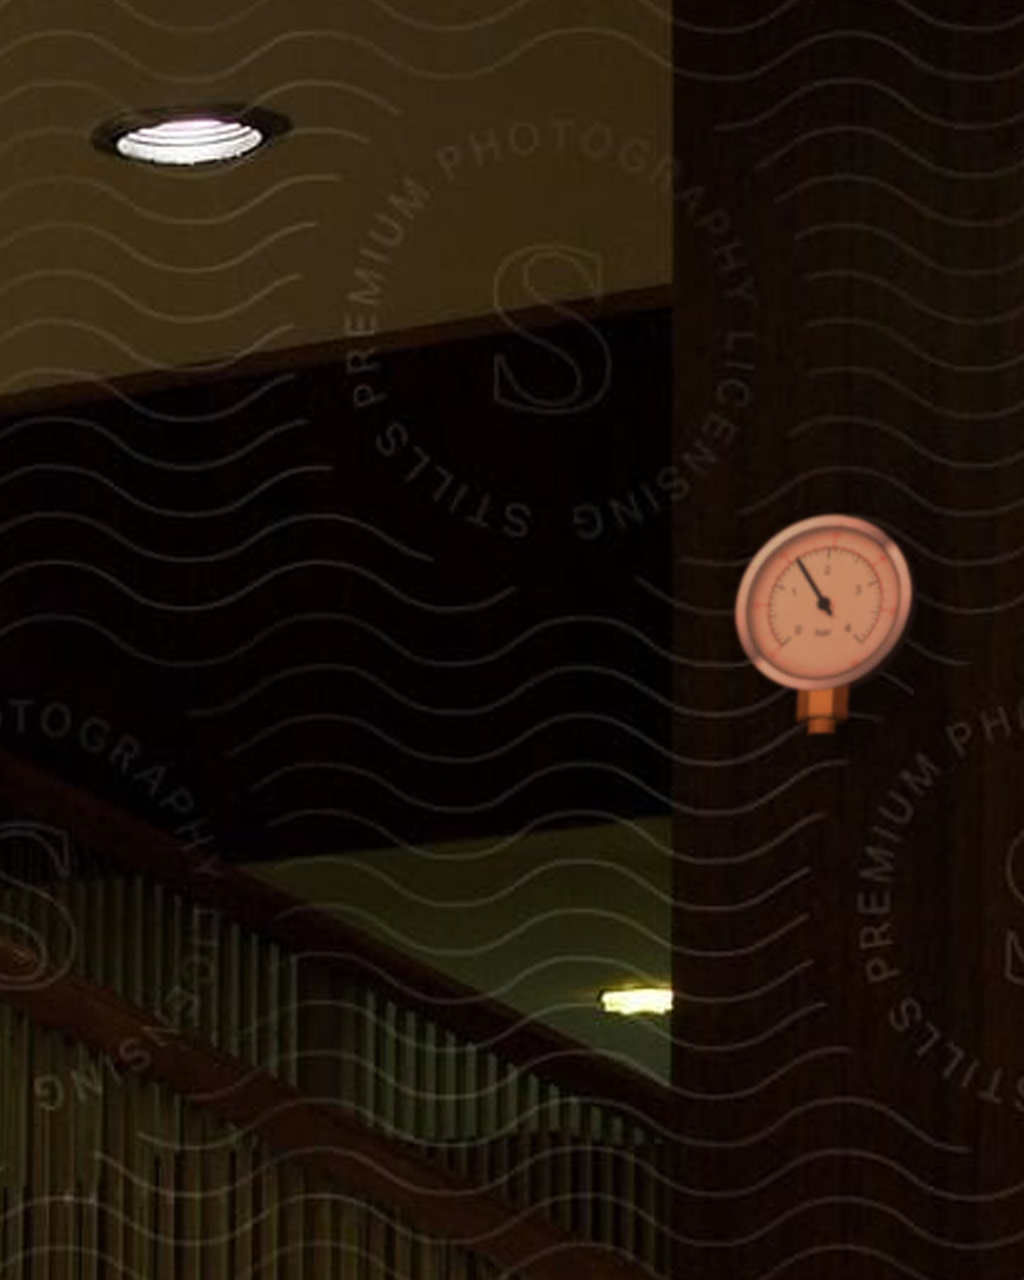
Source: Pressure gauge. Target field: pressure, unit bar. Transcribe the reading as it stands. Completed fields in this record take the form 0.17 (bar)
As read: 1.5 (bar)
